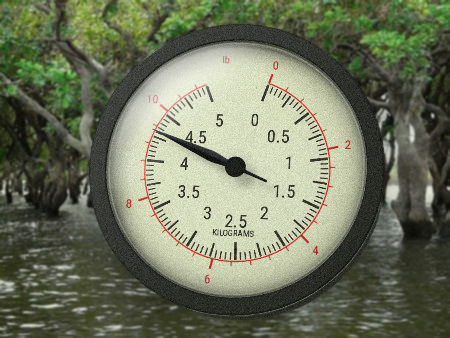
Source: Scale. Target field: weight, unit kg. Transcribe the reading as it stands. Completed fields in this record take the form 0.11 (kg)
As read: 4.3 (kg)
